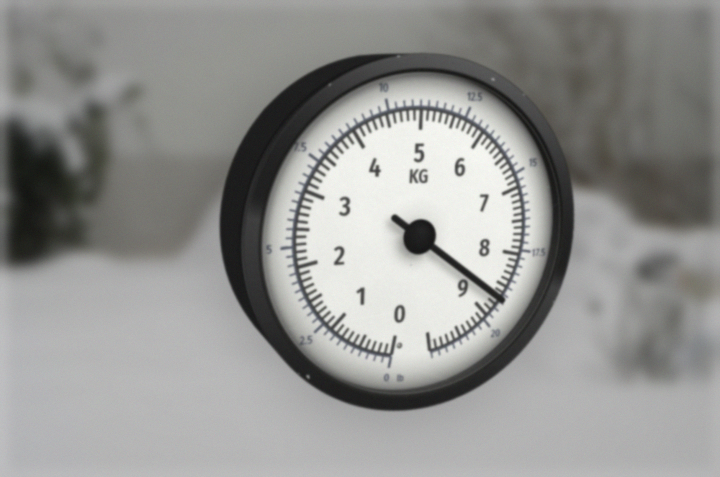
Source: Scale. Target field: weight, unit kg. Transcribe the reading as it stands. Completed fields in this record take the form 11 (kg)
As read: 8.7 (kg)
